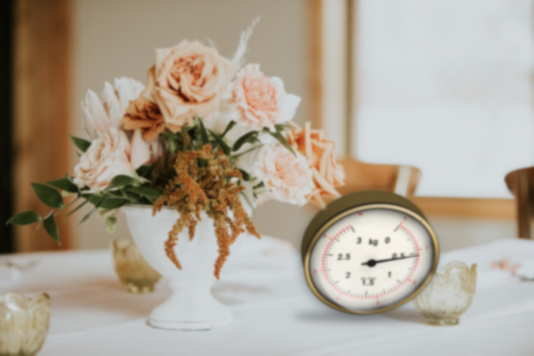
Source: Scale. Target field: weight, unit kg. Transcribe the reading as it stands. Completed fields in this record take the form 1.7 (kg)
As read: 0.5 (kg)
